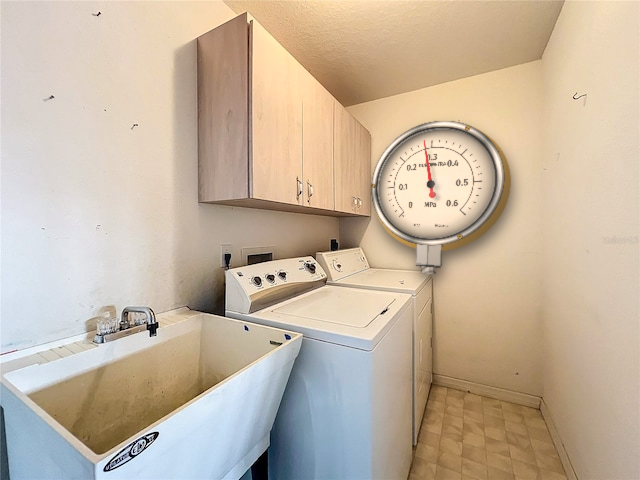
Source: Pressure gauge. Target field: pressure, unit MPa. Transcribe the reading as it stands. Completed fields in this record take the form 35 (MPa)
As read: 0.28 (MPa)
